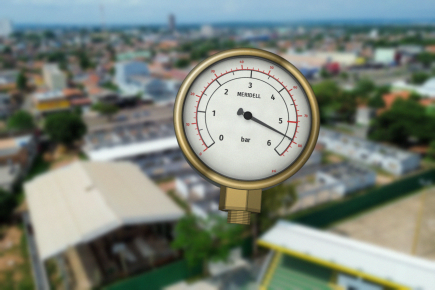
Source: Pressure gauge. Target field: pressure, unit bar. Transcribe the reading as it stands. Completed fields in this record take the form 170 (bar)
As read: 5.5 (bar)
